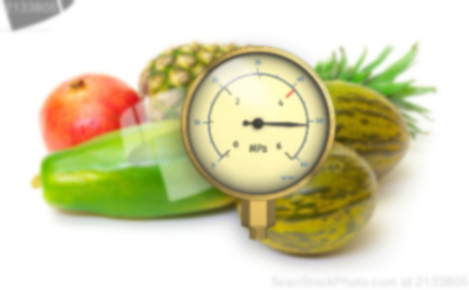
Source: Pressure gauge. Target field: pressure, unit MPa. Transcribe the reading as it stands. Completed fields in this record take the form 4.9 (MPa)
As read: 5 (MPa)
